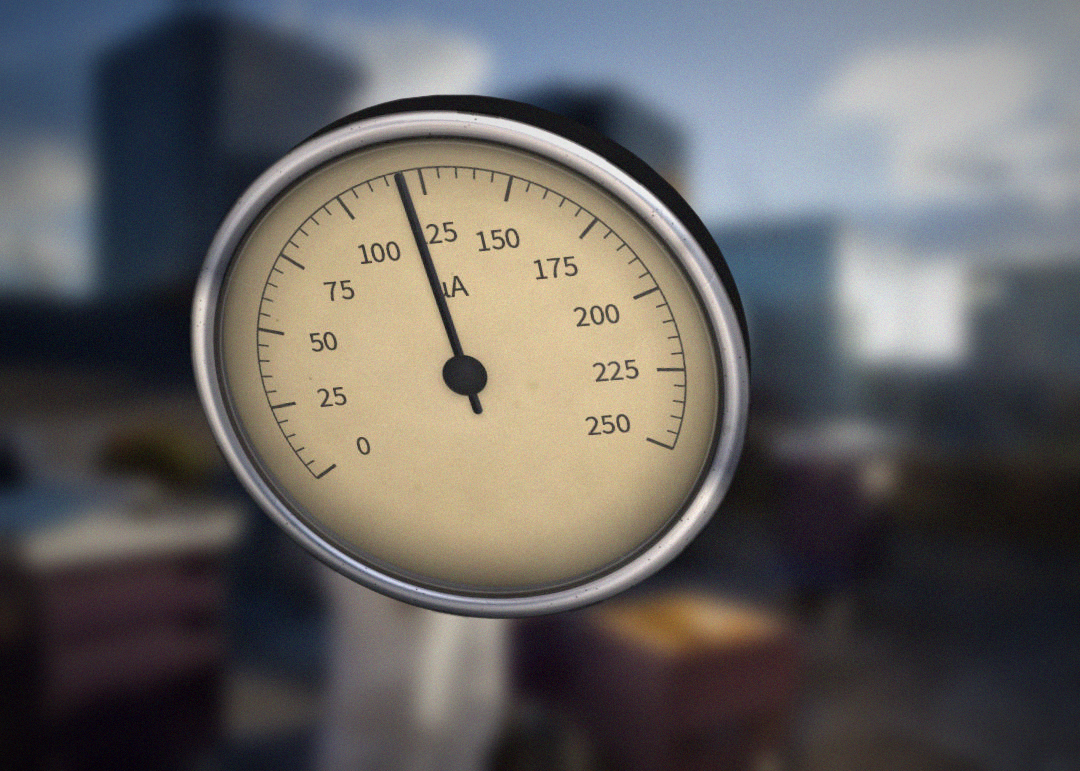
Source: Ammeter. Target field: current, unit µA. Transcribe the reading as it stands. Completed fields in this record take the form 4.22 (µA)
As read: 120 (µA)
